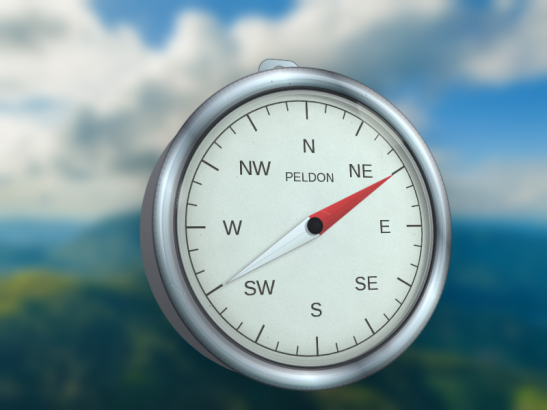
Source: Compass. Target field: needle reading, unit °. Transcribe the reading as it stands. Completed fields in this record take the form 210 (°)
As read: 60 (°)
